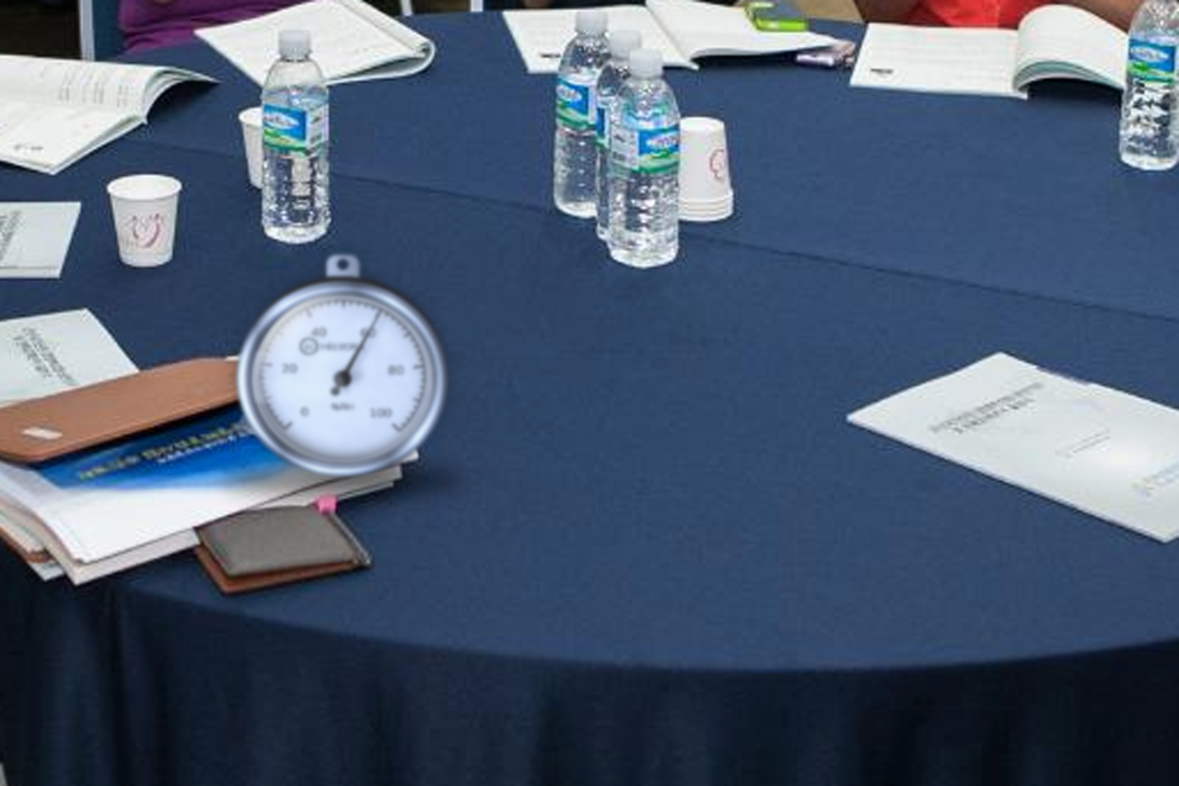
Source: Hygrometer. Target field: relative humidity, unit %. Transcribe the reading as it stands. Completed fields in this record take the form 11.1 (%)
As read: 60 (%)
